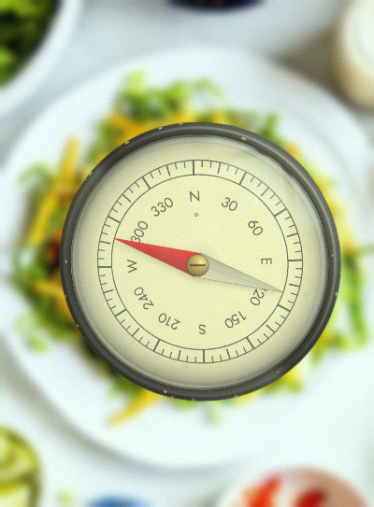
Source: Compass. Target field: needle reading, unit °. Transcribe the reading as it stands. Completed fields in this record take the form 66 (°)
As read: 290 (°)
